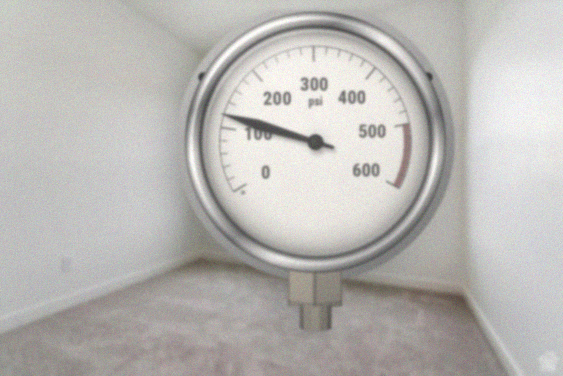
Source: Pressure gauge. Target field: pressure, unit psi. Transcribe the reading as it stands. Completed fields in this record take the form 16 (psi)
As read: 120 (psi)
